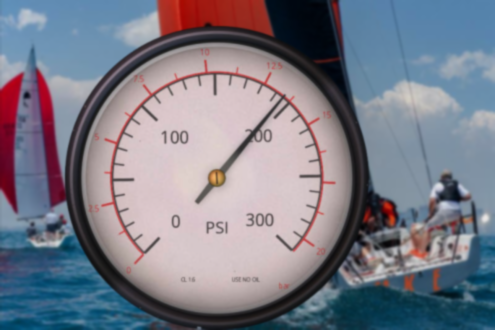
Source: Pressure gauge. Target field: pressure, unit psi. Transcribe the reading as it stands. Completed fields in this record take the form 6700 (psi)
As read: 195 (psi)
